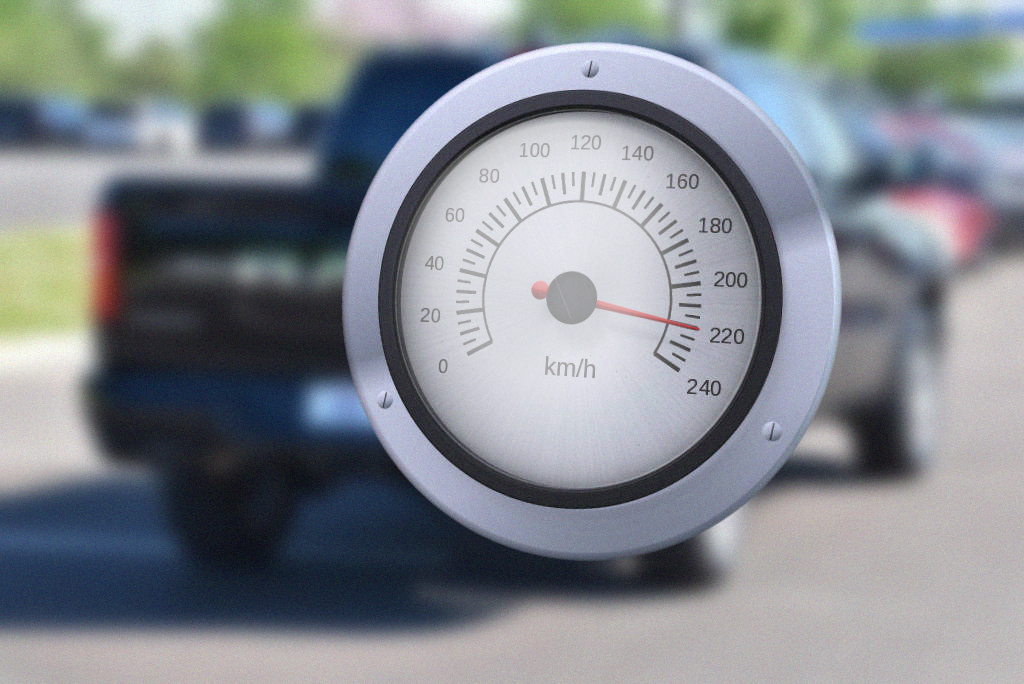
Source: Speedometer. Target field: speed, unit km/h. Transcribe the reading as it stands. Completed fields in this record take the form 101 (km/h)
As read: 220 (km/h)
